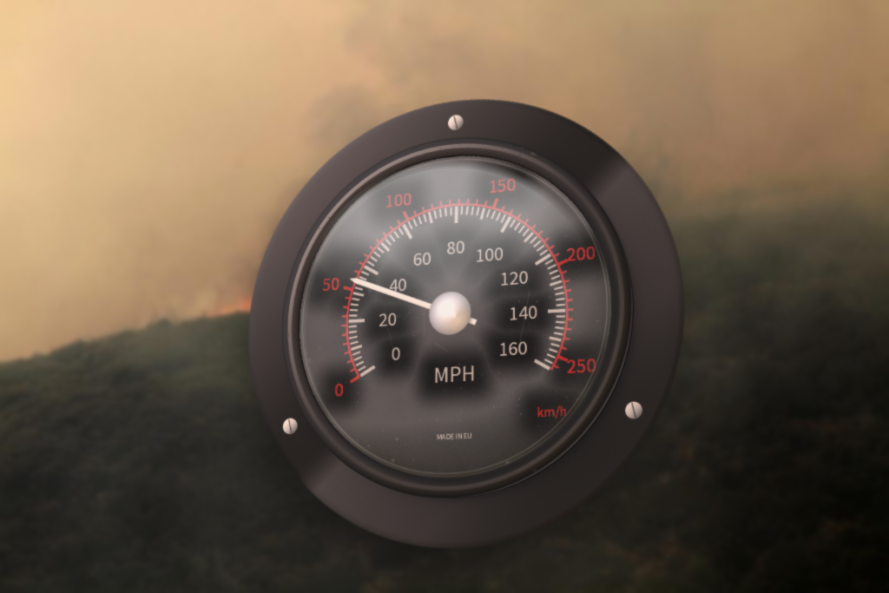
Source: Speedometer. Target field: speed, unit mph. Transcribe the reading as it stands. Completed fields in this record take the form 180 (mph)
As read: 34 (mph)
